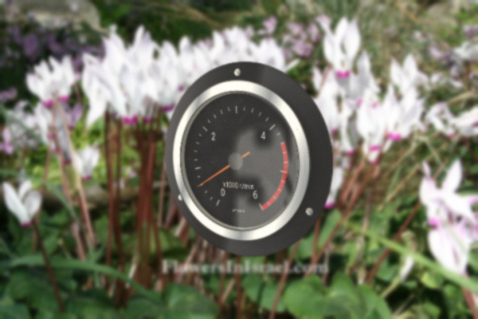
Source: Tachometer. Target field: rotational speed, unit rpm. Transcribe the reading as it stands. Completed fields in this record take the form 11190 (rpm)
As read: 600 (rpm)
